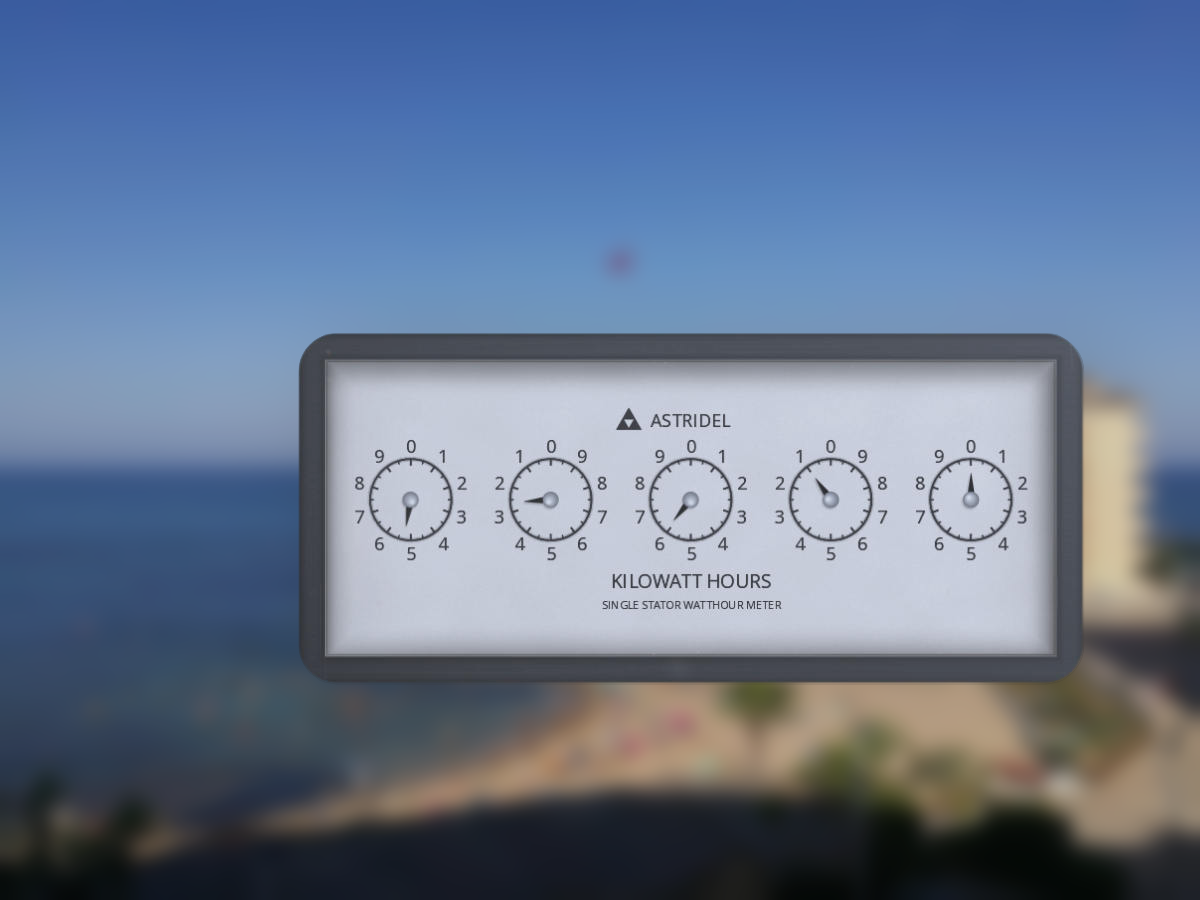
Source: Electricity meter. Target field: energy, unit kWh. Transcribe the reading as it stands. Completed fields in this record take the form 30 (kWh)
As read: 52610 (kWh)
